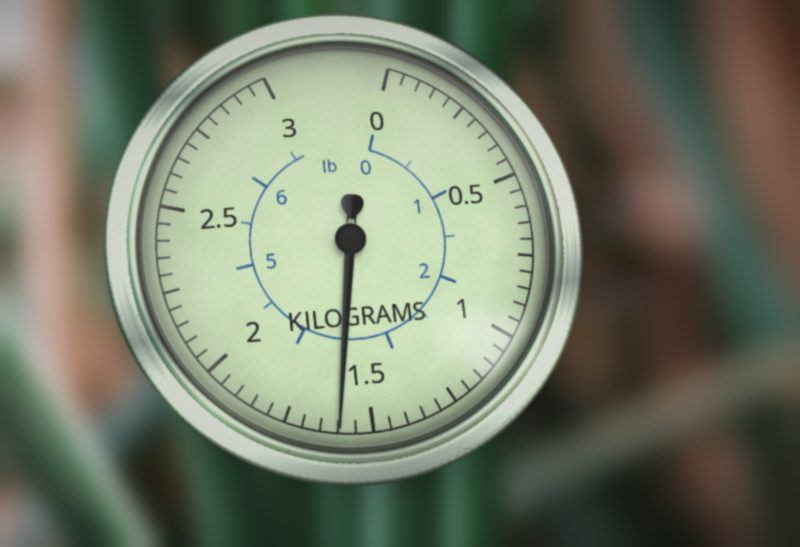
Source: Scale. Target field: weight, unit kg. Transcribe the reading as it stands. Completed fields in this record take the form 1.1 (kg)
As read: 1.6 (kg)
